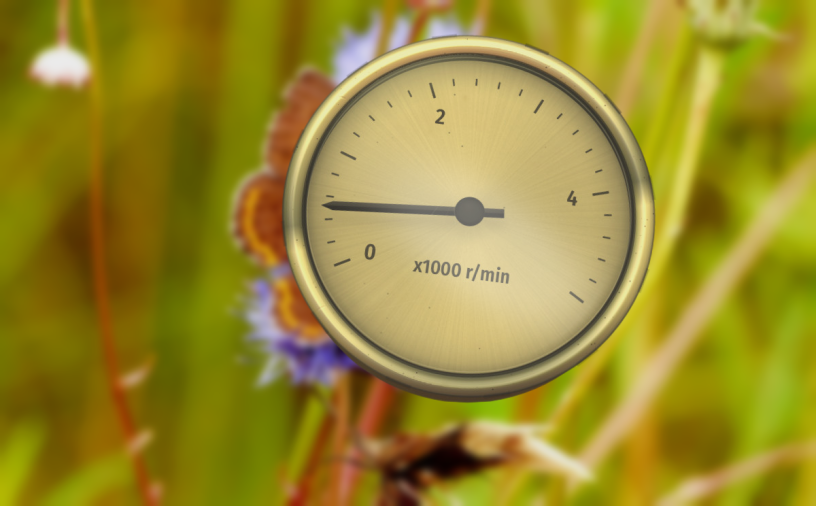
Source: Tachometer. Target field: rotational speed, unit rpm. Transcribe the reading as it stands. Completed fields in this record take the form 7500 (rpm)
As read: 500 (rpm)
